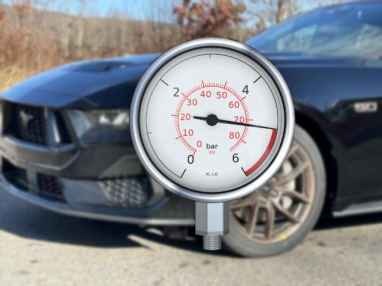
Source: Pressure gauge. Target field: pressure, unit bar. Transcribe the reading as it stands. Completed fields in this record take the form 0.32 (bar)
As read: 5 (bar)
